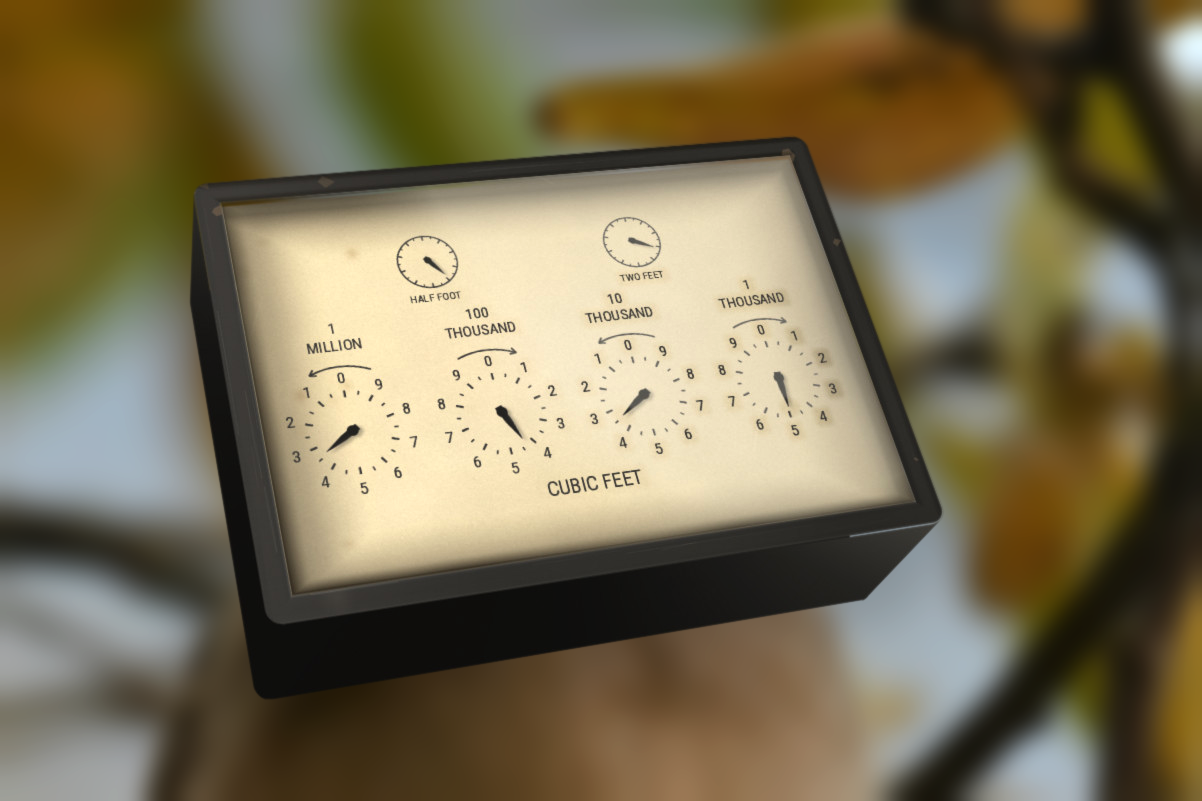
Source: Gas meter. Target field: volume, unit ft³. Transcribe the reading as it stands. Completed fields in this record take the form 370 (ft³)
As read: 343500 (ft³)
